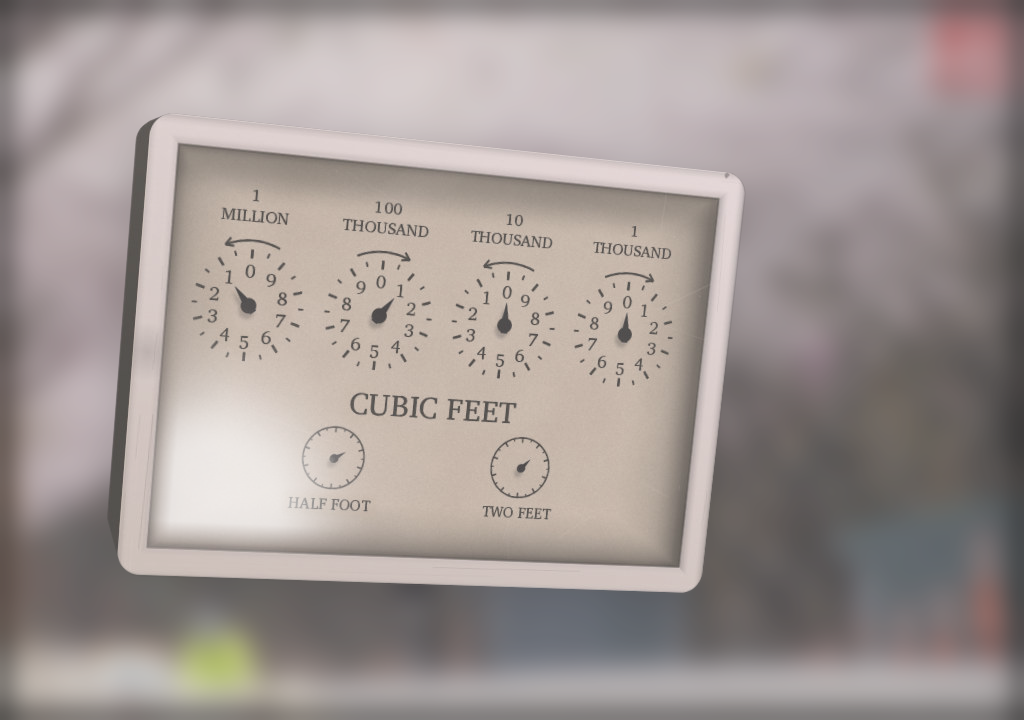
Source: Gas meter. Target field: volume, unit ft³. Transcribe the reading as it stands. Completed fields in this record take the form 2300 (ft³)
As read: 110000 (ft³)
